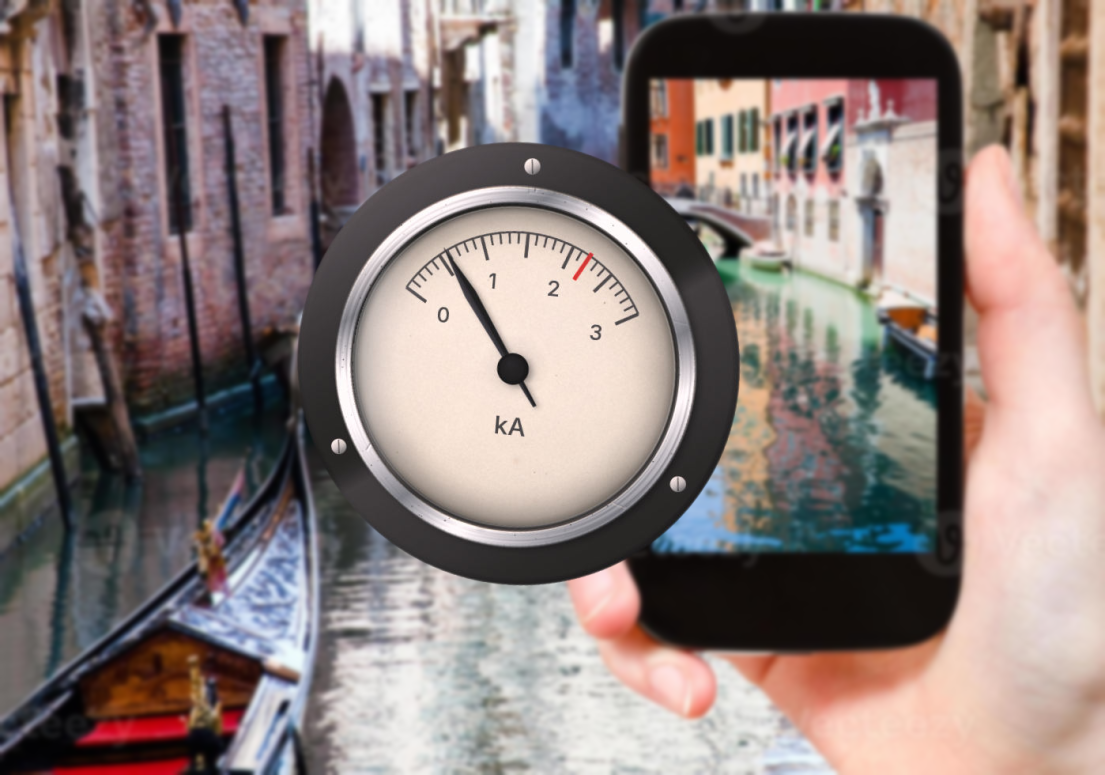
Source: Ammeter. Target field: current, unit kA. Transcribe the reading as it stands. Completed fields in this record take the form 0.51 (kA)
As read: 0.6 (kA)
